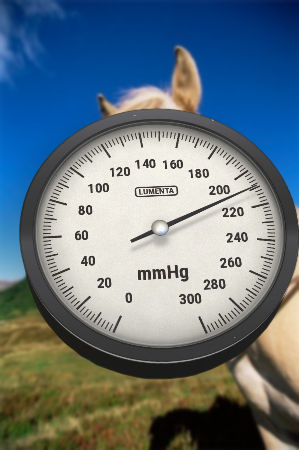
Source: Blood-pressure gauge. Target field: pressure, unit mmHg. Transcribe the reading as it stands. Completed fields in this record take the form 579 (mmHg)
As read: 210 (mmHg)
